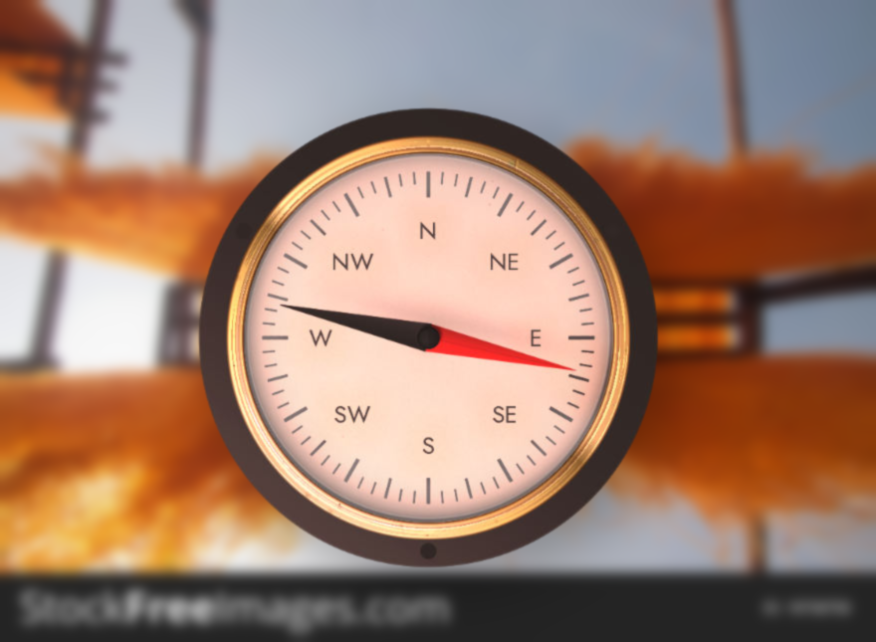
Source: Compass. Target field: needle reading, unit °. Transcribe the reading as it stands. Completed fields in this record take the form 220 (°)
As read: 102.5 (°)
